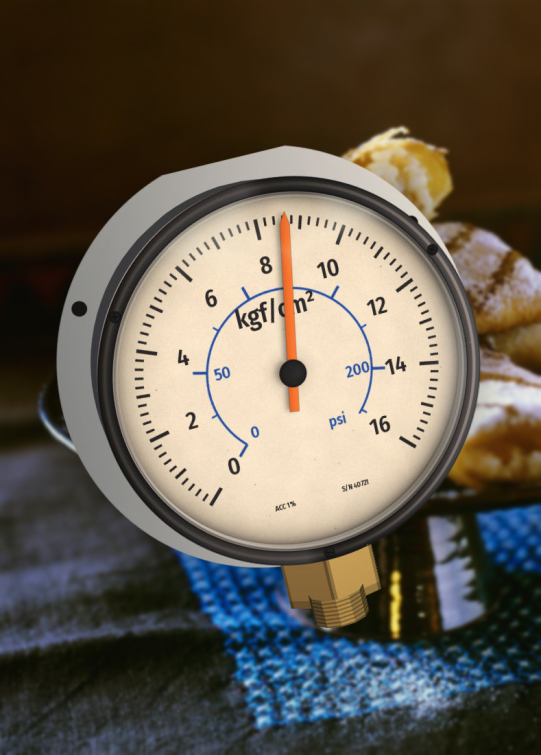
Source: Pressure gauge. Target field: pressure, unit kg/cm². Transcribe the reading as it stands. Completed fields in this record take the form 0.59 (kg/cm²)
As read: 8.6 (kg/cm²)
